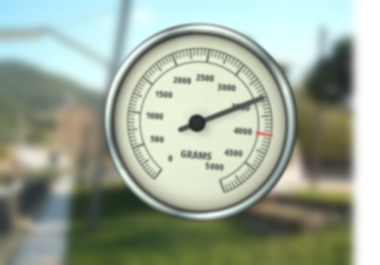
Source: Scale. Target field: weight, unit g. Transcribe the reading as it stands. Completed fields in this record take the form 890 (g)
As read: 3500 (g)
